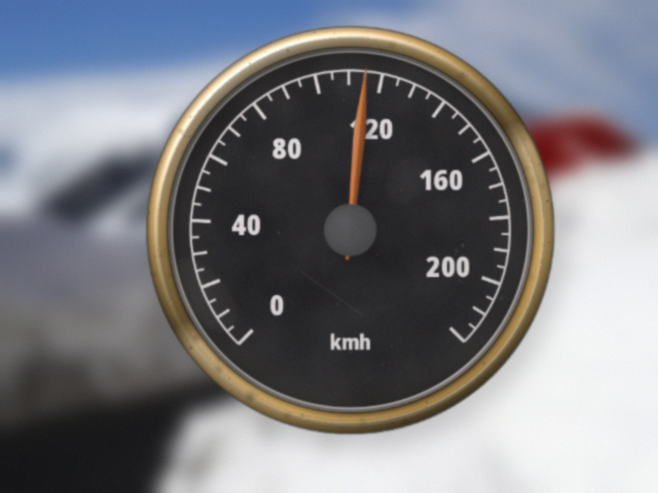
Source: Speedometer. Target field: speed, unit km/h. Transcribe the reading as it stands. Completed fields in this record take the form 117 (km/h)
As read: 115 (km/h)
